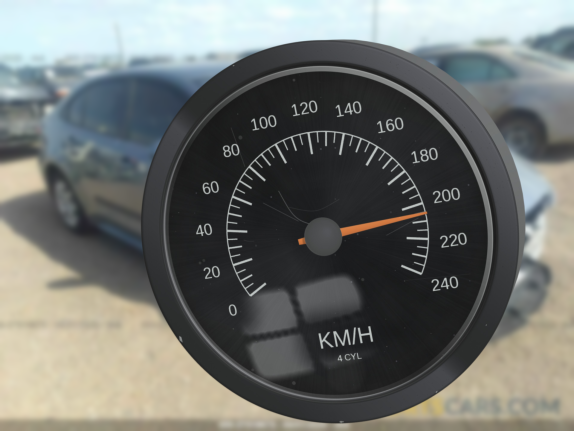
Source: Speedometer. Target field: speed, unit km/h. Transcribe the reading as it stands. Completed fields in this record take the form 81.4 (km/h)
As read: 205 (km/h)
